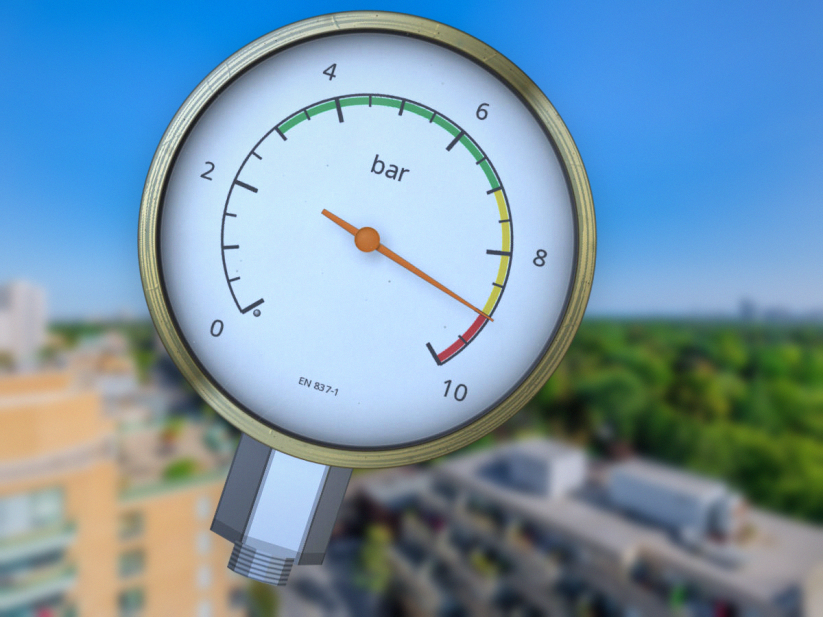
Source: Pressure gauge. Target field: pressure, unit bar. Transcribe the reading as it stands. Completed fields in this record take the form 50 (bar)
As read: 9 (bar)
